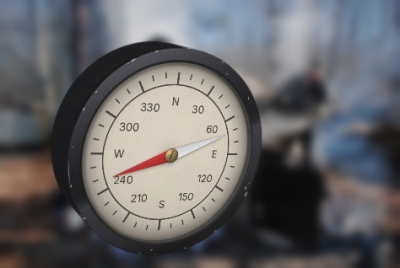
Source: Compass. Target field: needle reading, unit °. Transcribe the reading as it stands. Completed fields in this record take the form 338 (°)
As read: 250 (°)
